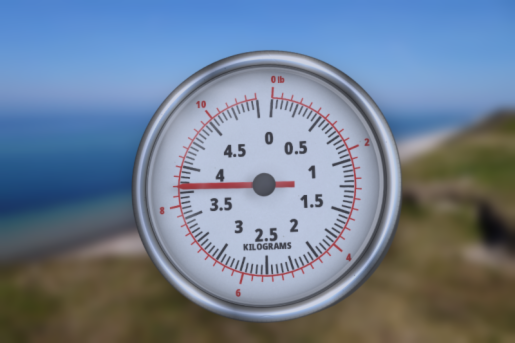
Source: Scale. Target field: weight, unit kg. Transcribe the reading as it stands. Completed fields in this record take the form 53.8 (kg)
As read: 3.8 (kg)
